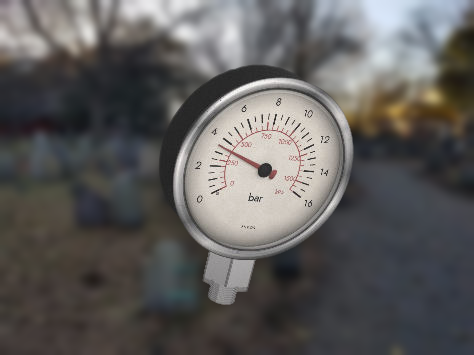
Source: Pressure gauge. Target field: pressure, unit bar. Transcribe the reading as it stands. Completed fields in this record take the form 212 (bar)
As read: 3.5 (bar)
